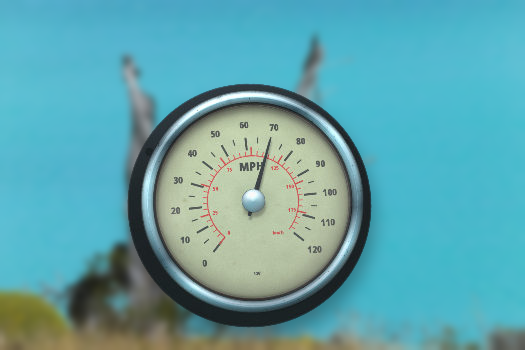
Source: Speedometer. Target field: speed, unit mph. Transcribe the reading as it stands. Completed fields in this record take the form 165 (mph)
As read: 70 (mph)
